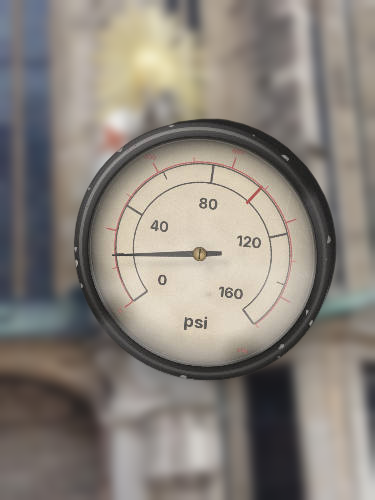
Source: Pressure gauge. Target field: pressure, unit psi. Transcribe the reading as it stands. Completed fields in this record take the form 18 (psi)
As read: 20 (psi)
